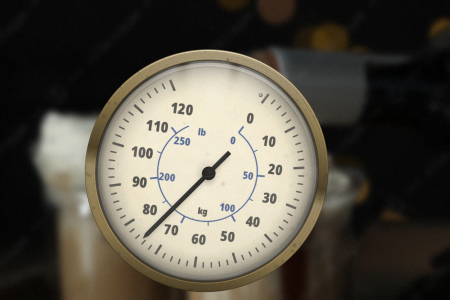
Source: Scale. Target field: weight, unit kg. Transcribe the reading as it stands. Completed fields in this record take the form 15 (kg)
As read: 75 (kg)
